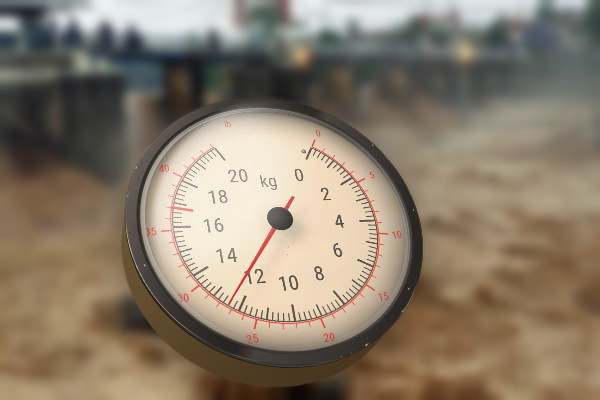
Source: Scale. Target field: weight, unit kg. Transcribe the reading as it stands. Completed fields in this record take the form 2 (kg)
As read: 12.4 (kg)
